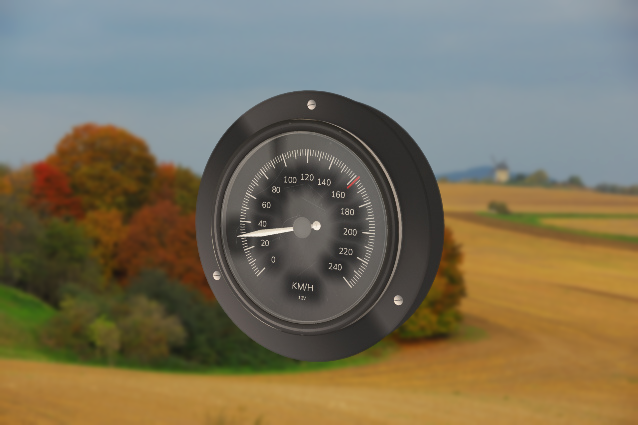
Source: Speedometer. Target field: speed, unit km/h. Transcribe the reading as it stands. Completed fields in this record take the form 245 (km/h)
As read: 30 (km/h)
